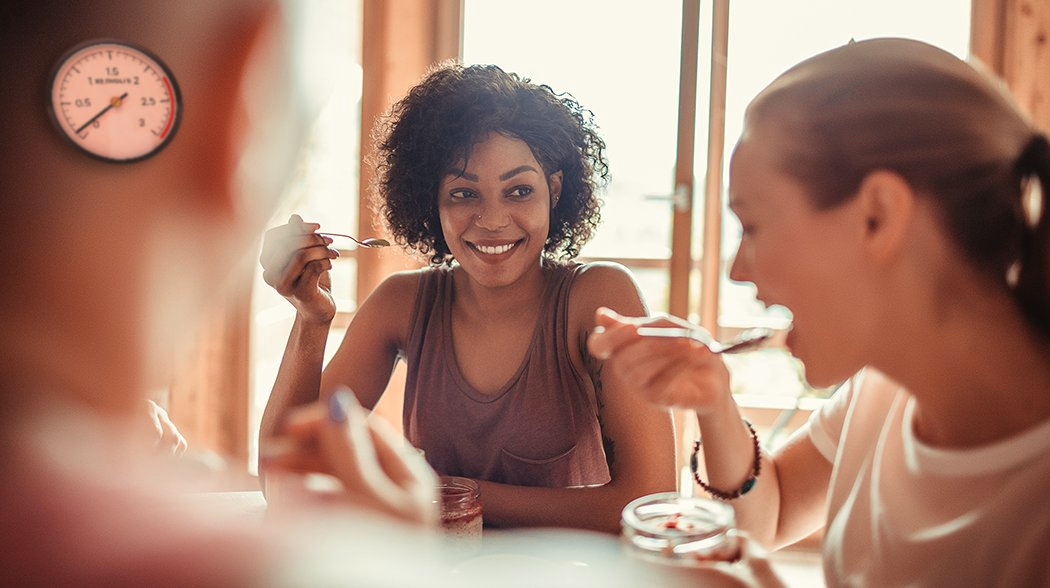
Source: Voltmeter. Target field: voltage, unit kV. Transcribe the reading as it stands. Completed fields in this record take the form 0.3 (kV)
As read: 0.1 (kV)
